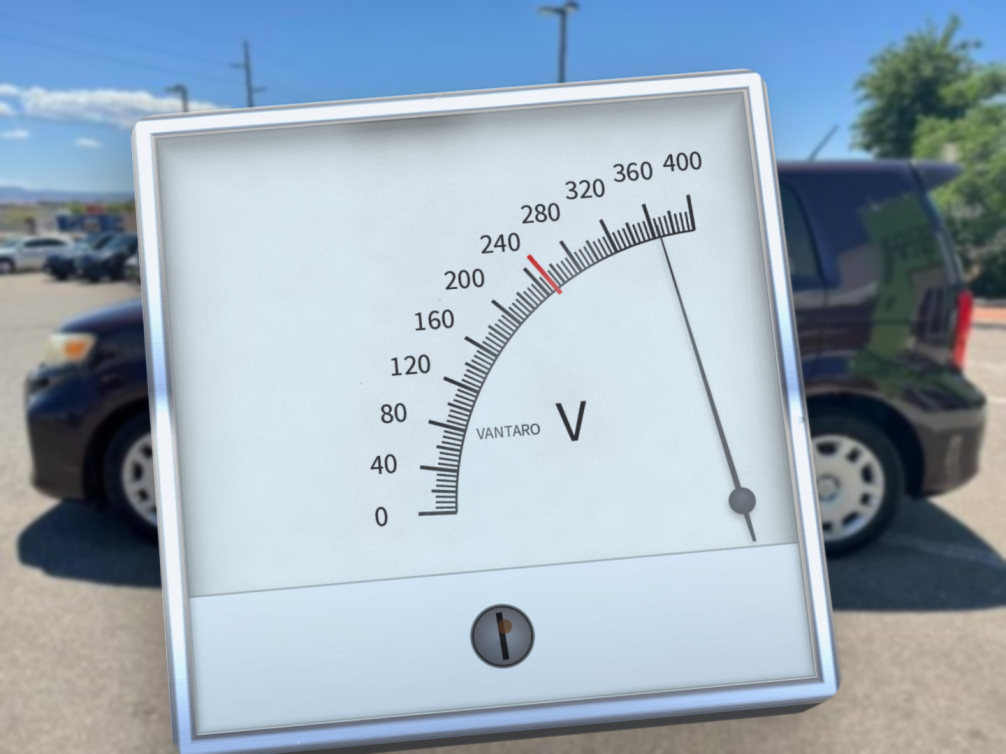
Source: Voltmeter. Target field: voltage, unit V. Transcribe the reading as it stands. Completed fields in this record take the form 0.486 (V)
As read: 365 (V)
